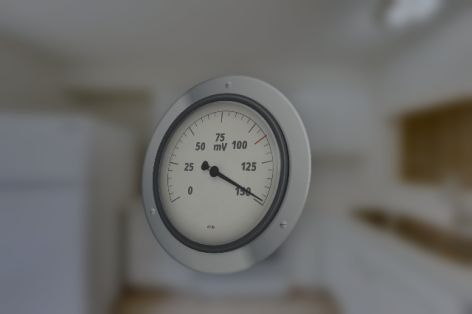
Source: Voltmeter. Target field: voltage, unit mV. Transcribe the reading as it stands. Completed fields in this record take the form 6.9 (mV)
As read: 147.5 (mV)
